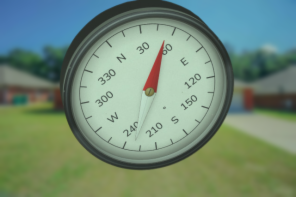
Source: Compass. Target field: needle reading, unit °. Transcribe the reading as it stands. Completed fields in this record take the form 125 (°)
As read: 52.5 (°)
